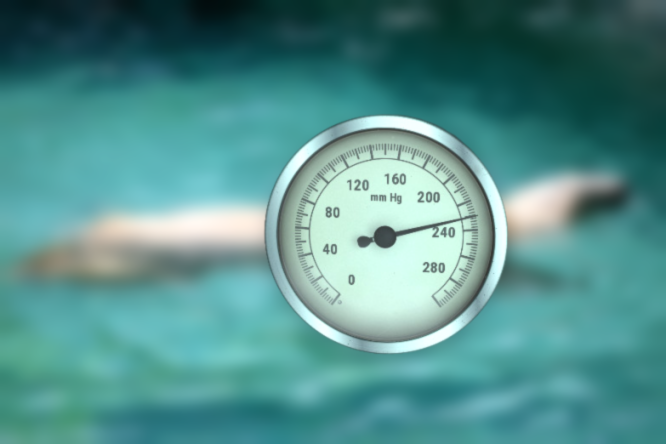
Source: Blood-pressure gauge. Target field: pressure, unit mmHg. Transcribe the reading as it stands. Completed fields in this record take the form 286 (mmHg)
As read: 230 (mmHg)
